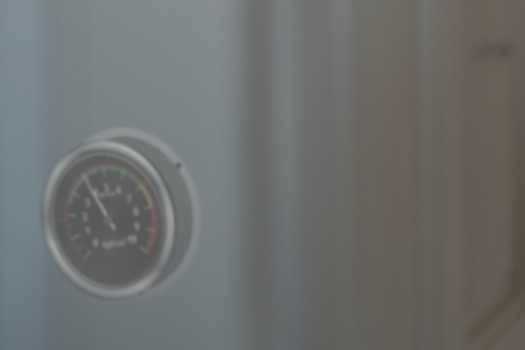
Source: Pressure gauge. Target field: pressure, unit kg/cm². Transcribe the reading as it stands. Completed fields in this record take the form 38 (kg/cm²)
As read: 4 (kg/cm²)
